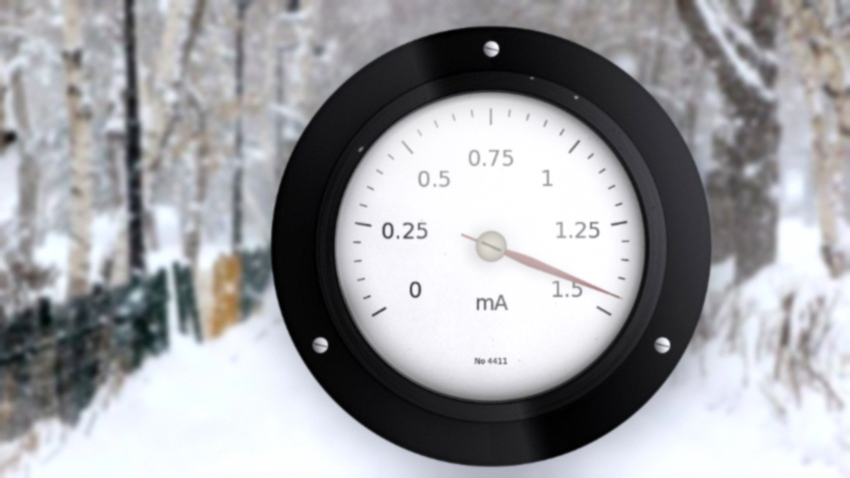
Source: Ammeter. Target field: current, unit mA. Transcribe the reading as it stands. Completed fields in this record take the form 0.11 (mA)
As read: 1.45 (mA)
